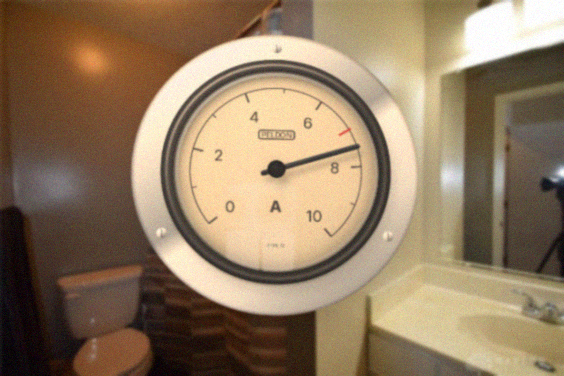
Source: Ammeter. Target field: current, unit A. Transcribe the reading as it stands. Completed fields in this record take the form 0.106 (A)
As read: 7.5 (A)
